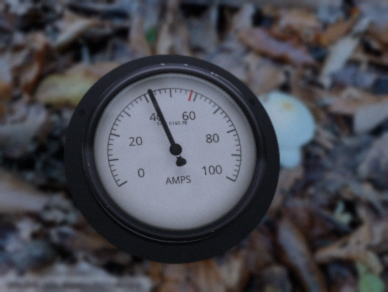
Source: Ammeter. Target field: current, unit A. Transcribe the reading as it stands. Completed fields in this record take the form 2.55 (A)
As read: 42 (A)
